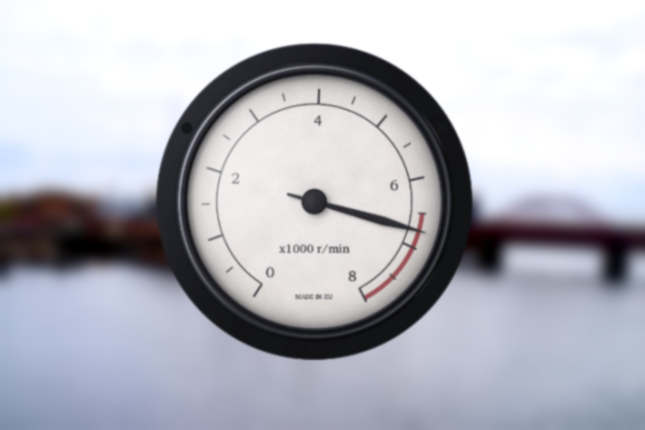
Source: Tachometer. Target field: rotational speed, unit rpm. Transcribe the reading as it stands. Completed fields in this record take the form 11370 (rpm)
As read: 6750 (rpm)
